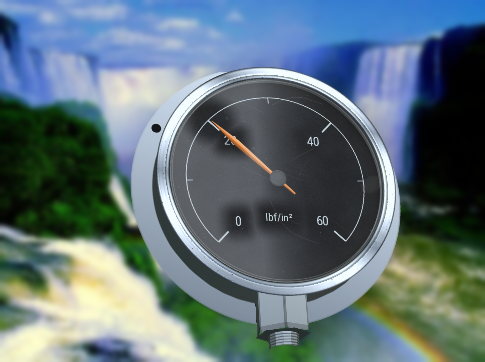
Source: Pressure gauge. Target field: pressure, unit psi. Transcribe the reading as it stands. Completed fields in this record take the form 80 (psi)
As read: 20 (psi)
